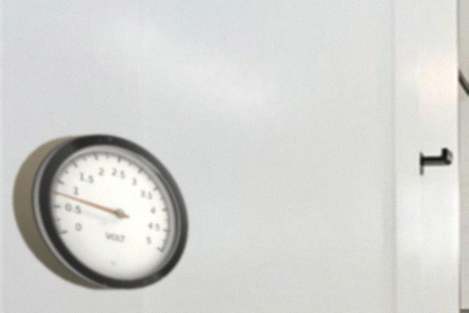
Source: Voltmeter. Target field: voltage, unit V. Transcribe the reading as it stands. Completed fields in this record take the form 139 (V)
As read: 0.75 (V)
